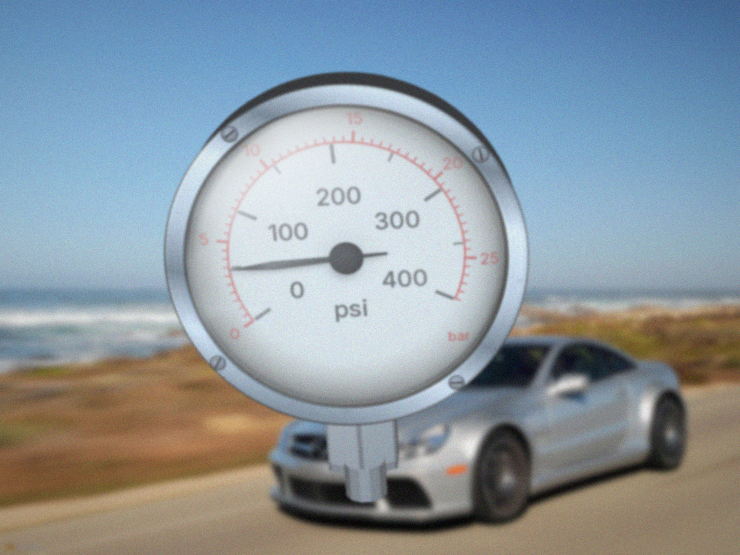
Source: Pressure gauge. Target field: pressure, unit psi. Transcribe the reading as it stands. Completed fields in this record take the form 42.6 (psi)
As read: 50 (psi)
